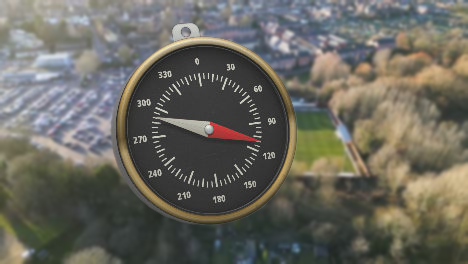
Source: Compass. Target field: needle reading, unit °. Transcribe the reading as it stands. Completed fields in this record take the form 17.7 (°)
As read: 110 (°)
